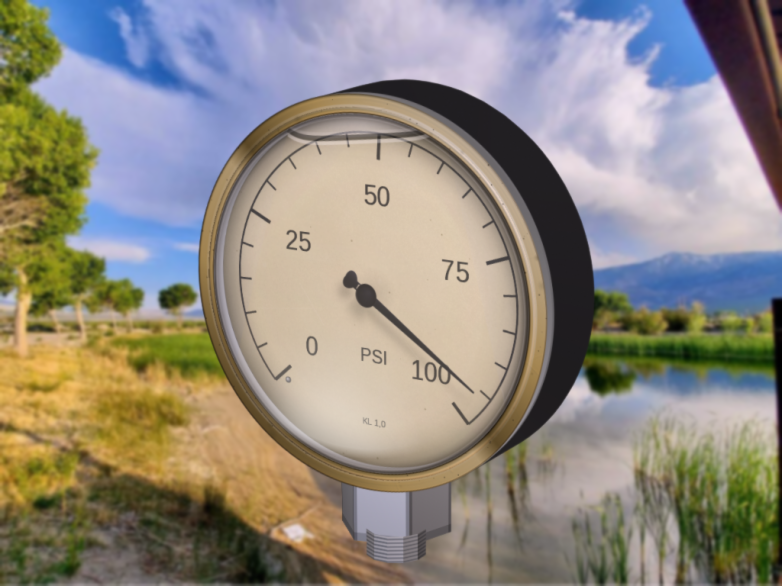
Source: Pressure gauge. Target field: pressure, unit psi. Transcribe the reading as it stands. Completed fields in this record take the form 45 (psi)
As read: 95 (psi)
